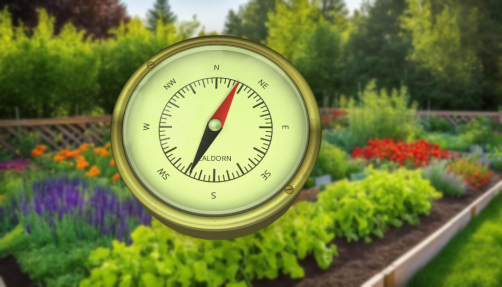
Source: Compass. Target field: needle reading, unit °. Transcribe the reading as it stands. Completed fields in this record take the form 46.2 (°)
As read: 25 (°)
